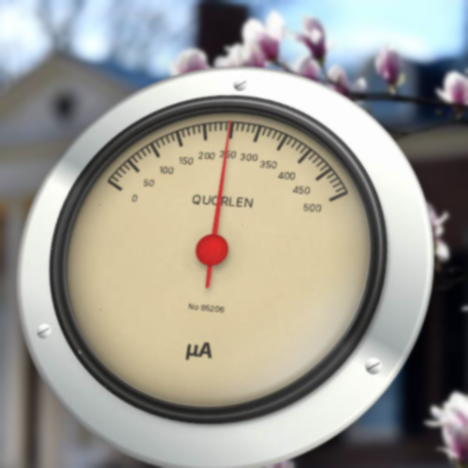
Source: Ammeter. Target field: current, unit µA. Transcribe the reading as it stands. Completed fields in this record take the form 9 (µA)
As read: 250 (µA)
